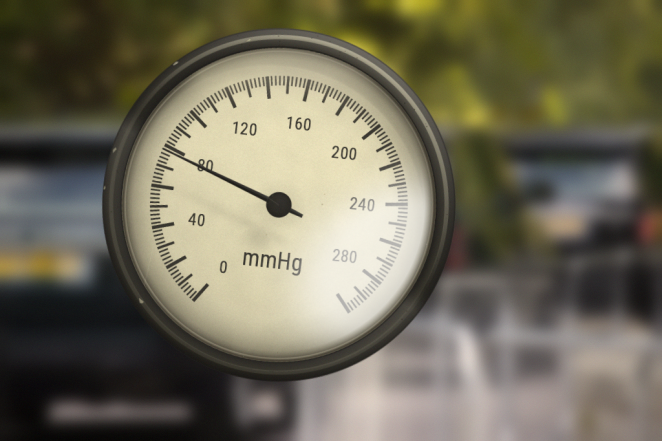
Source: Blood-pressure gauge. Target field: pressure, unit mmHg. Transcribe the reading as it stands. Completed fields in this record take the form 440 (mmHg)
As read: 78 (mmHg)
